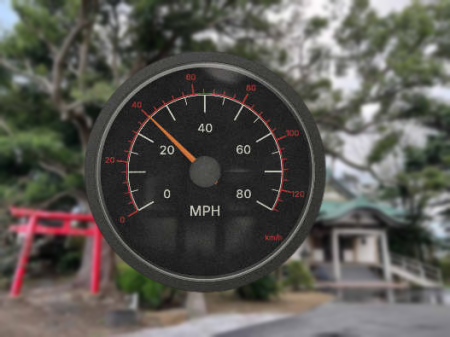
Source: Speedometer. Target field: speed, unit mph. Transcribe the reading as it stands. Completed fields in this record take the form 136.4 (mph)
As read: 25 (mph)
